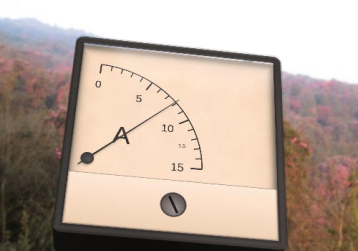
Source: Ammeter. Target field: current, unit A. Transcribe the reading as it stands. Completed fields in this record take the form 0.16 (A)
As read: 8 (A)
